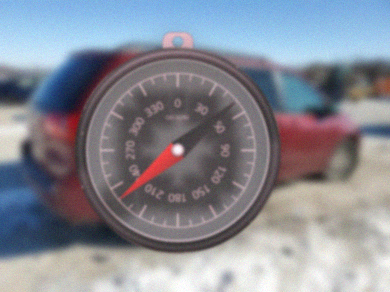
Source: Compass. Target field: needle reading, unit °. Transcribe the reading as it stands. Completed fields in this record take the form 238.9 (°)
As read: 230 (°)
